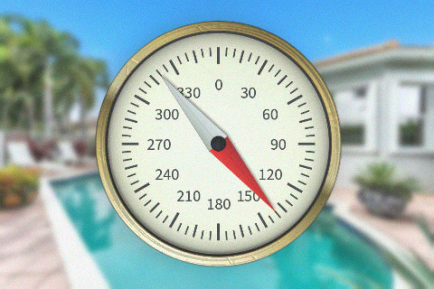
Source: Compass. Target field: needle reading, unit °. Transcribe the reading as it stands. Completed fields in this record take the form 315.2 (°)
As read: 140 (°)
